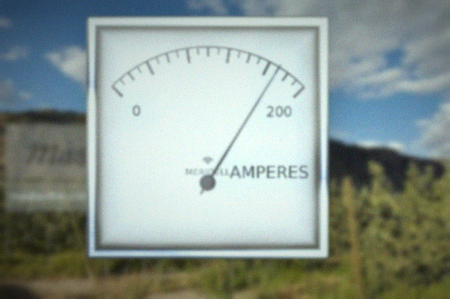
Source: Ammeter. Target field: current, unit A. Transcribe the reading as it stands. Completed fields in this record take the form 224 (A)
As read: 170 (A)
